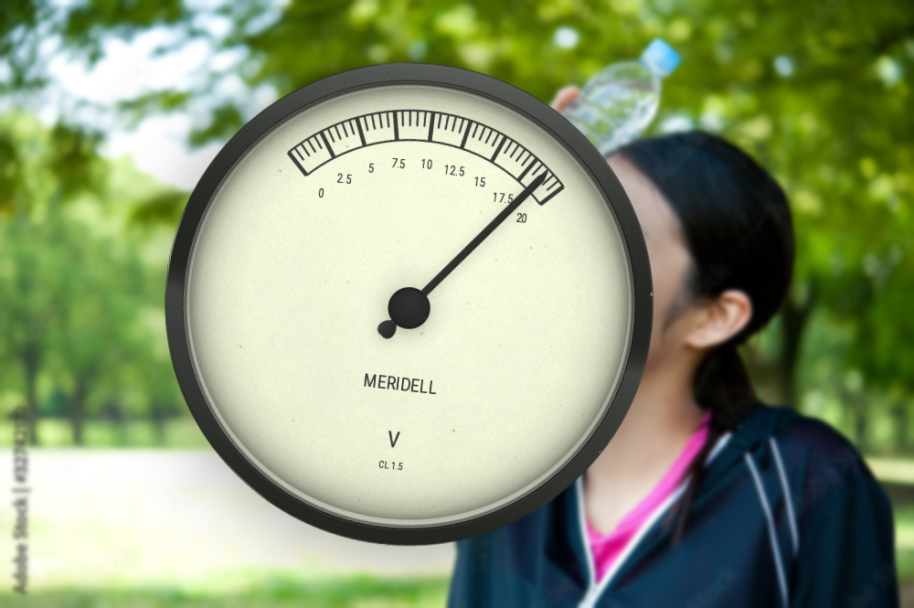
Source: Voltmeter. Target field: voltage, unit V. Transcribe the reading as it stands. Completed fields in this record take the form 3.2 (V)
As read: 18.5 (V)
